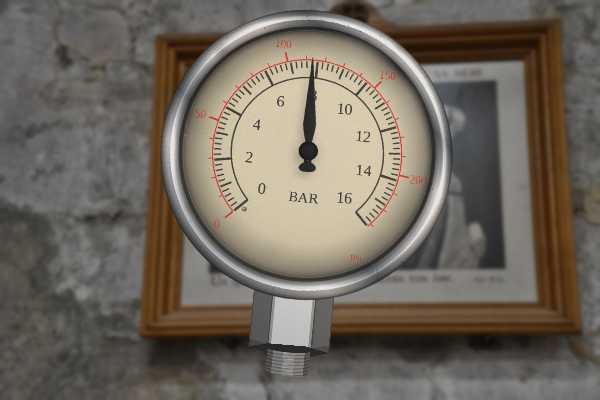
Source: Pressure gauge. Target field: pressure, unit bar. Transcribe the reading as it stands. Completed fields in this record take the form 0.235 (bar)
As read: 7.8 (bar)
